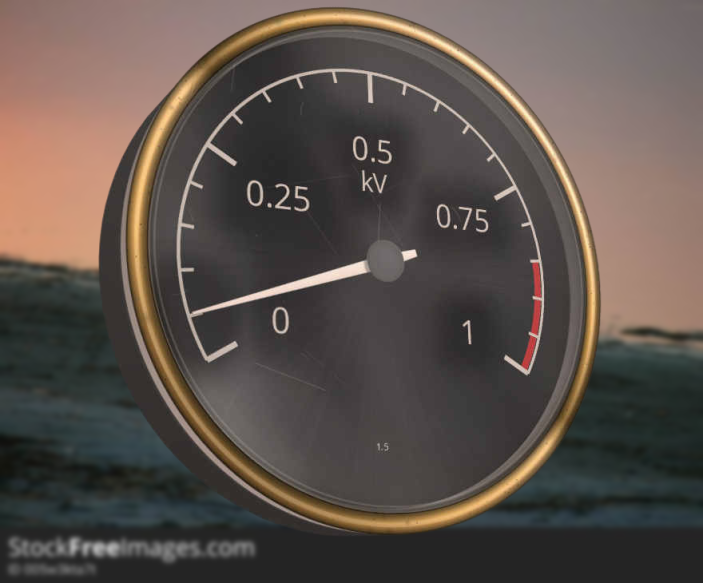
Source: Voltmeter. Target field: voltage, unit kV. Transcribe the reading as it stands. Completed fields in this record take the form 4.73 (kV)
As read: 0.05 (kV)
